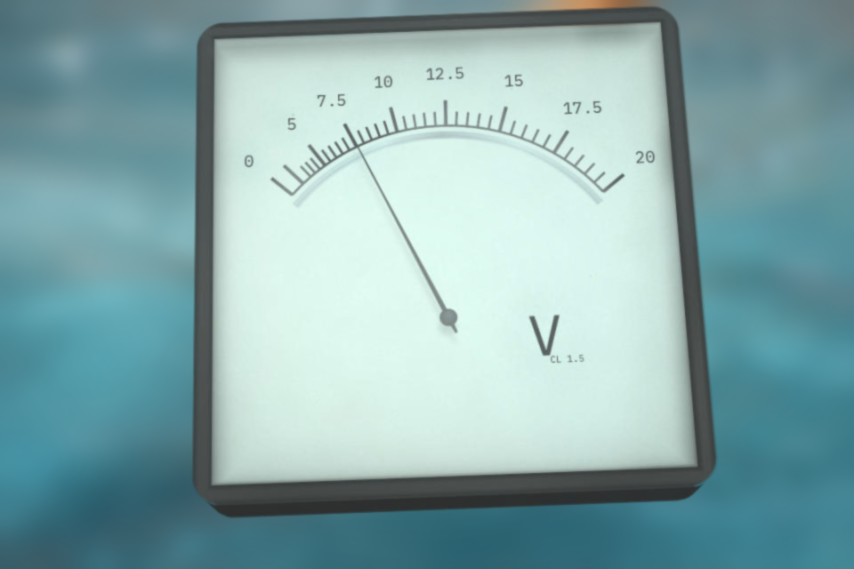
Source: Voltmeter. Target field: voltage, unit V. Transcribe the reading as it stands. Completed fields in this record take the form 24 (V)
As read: 7.5 (V)
